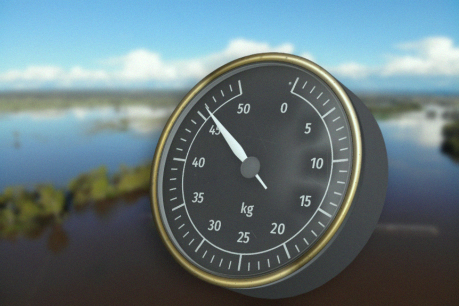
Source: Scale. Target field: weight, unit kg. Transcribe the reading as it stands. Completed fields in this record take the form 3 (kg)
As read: 46 (kg)
